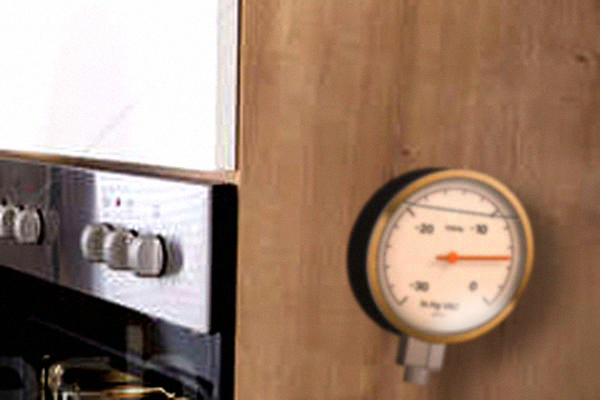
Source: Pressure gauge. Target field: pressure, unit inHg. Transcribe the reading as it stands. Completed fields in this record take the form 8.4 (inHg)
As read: -5 (inHg)
